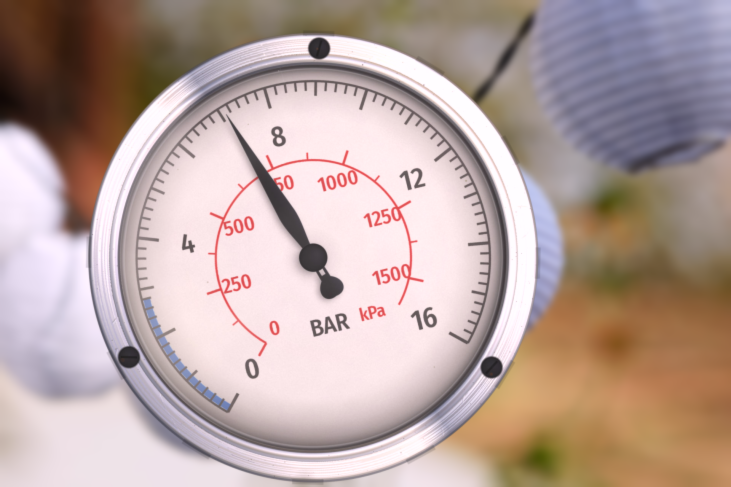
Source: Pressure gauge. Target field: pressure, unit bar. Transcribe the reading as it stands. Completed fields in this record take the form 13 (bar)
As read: 7.1 (bar)
